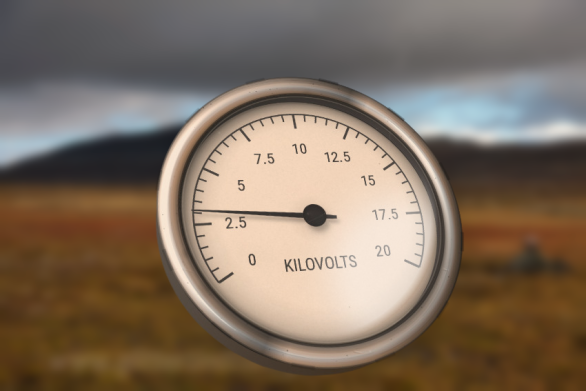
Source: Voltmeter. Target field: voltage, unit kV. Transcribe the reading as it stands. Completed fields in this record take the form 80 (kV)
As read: 3 (kV)
